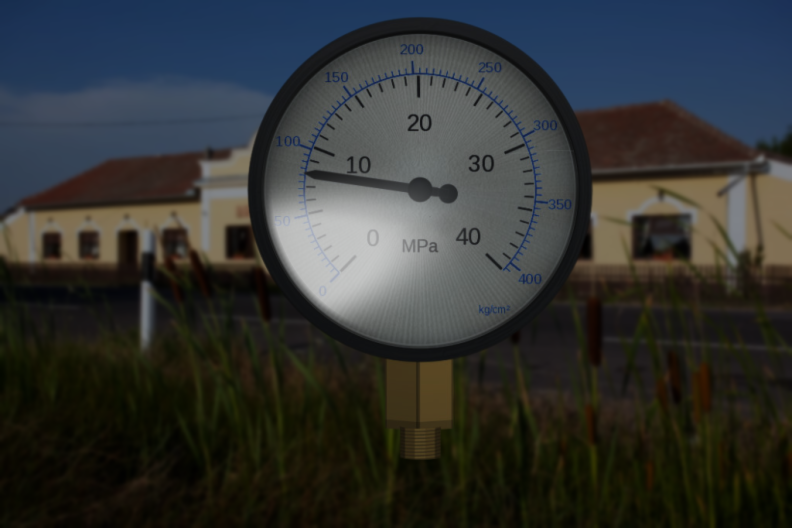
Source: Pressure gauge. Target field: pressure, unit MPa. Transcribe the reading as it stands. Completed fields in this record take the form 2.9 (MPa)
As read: 8 (MPa)
